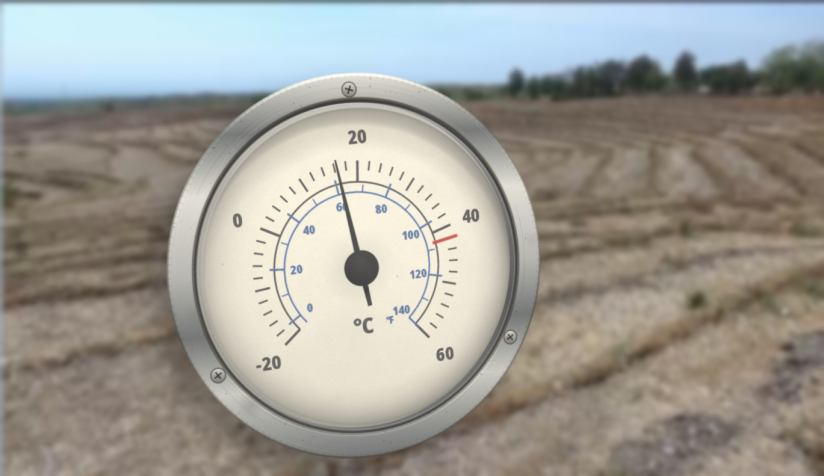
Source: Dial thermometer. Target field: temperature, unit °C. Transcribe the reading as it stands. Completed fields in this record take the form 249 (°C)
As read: 16 (°C)
